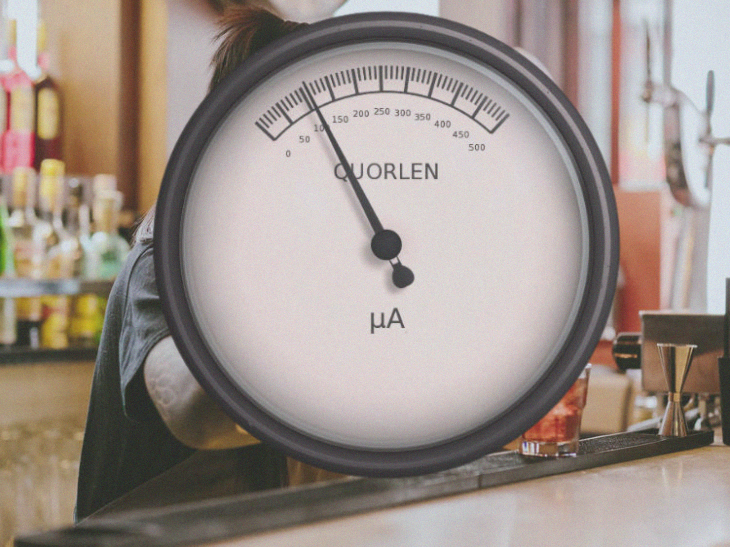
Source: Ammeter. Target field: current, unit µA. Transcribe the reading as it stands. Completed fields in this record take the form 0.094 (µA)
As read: 110 (µA)
